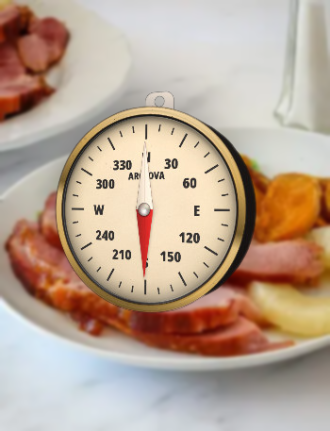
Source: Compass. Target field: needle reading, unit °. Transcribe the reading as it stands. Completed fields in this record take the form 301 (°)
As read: 180 (°)
